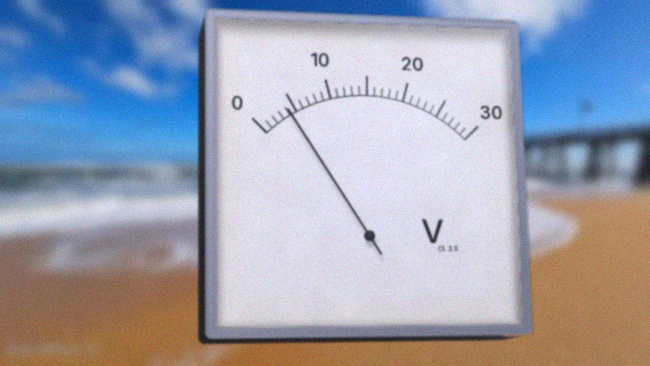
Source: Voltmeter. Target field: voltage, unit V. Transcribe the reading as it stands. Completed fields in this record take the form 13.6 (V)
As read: 4 (V)
